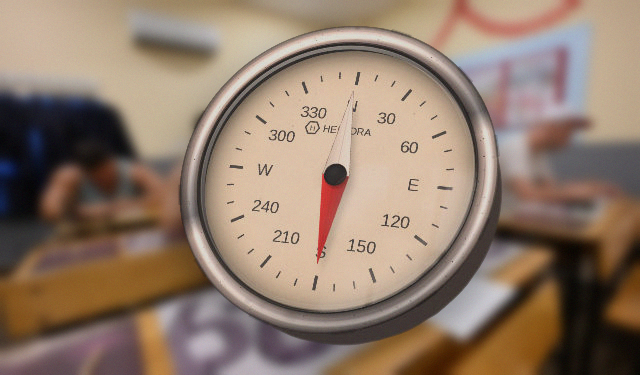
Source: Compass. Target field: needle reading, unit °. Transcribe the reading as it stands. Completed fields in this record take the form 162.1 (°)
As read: 180 (°)
